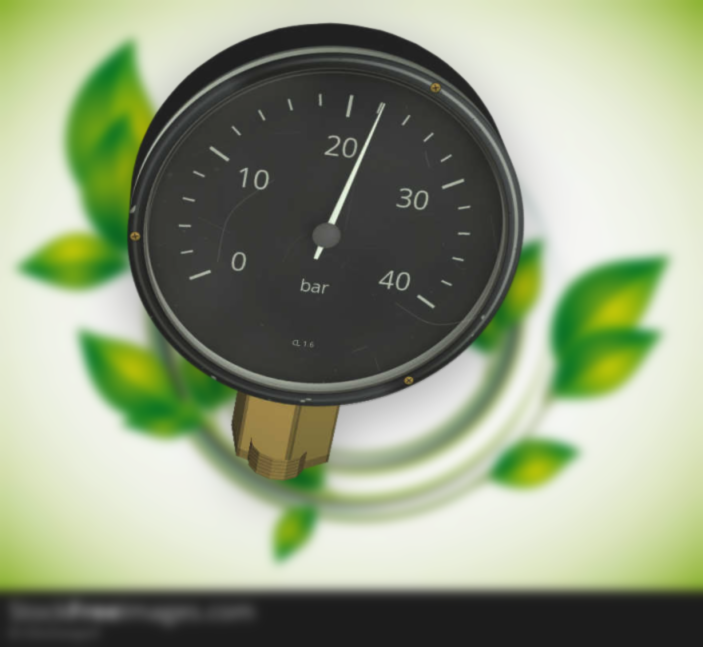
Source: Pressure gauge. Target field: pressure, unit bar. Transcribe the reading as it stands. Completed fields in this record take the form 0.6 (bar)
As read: 22 (bar)
